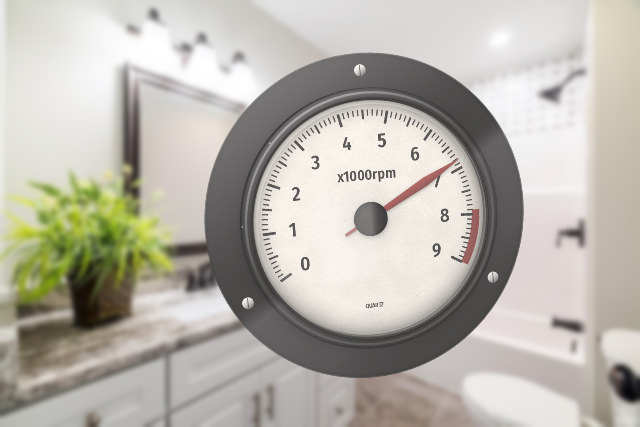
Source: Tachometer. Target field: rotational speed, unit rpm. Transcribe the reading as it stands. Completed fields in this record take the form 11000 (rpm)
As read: 6800 (rpm)
